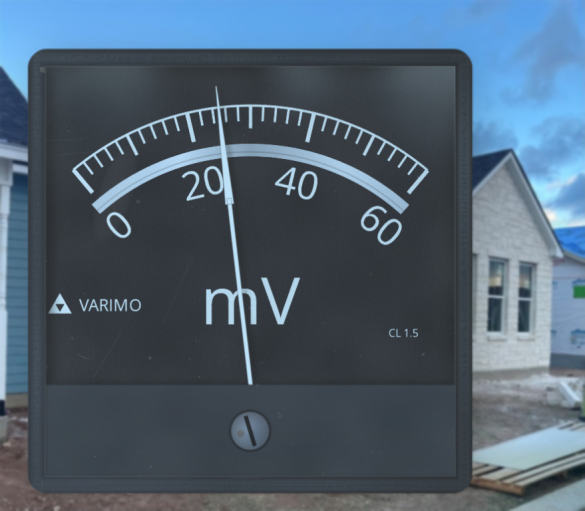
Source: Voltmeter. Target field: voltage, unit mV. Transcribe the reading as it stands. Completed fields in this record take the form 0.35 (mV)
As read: 25 (mV)
